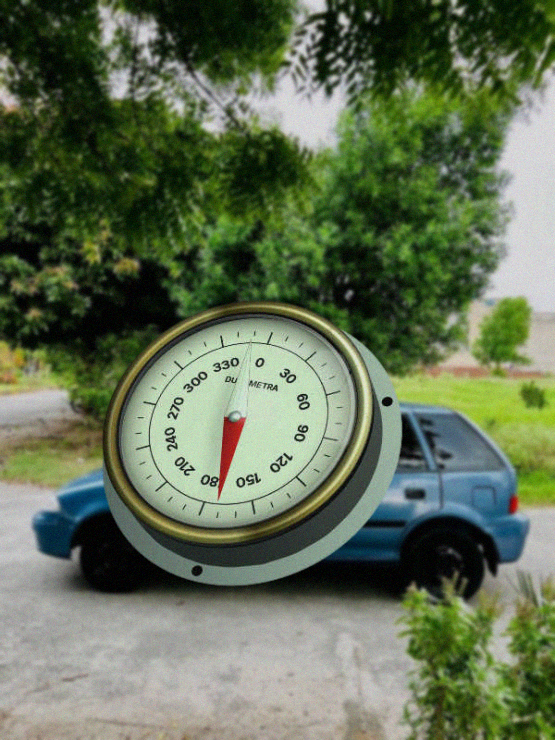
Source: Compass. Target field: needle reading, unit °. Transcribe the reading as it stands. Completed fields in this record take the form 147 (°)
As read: 170 (°)
